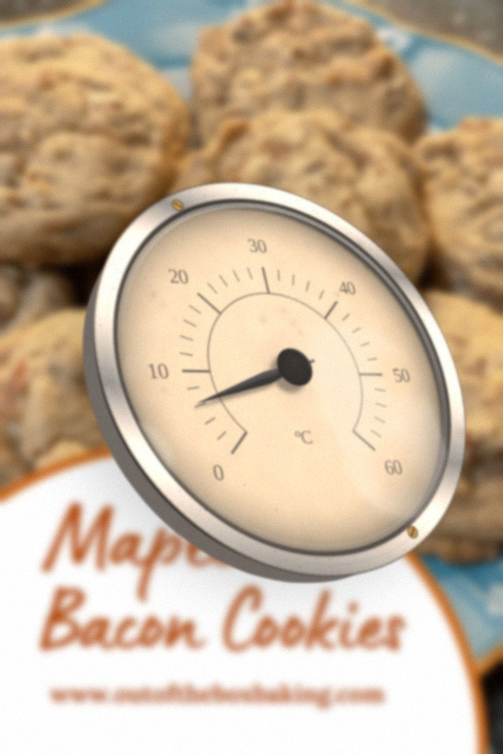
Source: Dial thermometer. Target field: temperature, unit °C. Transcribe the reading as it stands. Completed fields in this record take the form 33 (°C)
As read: 6 (°C)
